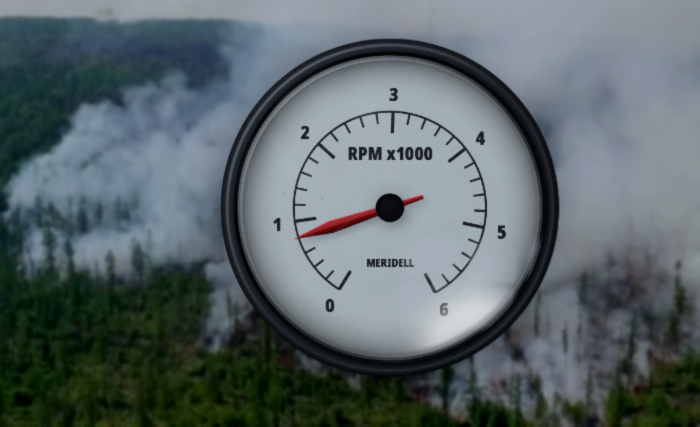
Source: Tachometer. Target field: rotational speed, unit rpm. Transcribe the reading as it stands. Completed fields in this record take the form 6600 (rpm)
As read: 800 (rpm)
